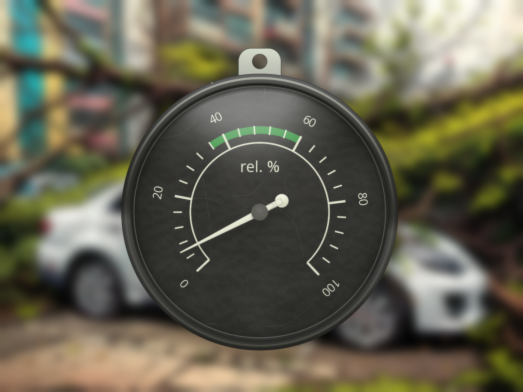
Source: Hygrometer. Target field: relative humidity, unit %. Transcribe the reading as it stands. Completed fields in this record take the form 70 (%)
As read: 6 (%)
